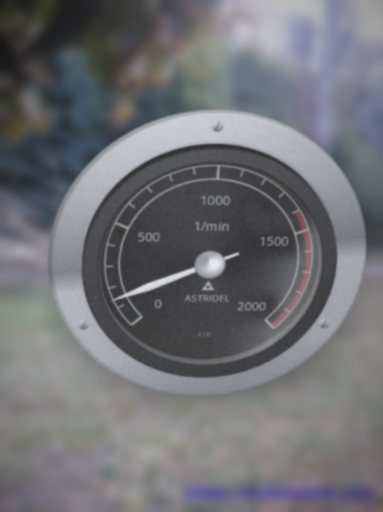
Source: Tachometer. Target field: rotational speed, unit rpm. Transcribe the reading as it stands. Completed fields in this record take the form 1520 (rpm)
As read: 150 (rpm)
